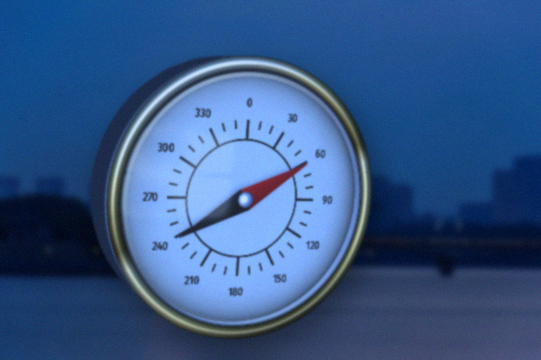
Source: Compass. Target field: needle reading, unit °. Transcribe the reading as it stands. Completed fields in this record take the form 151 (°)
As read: 60 (°)
